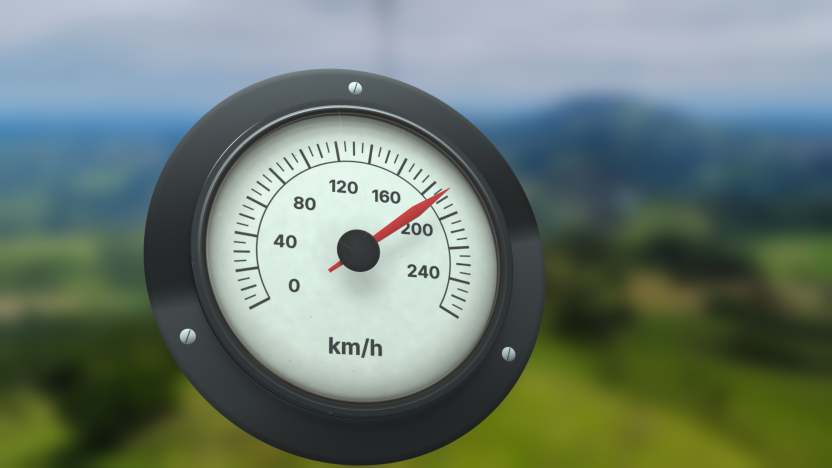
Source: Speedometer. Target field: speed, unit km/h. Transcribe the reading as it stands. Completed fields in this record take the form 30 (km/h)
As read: 187.5 (km/h)
